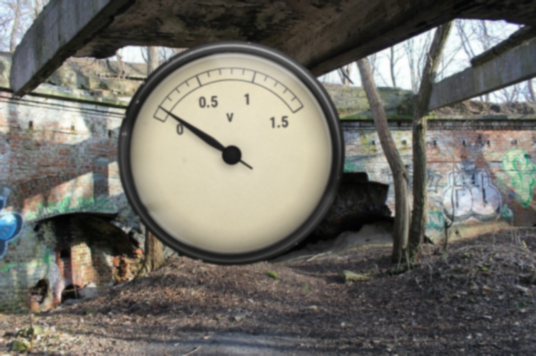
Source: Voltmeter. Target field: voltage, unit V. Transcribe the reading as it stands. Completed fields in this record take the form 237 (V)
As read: 0.1 (V)
